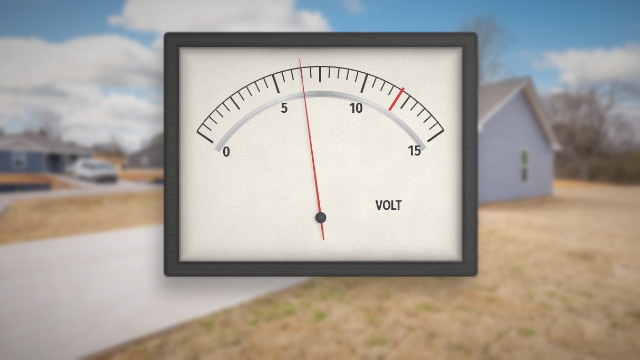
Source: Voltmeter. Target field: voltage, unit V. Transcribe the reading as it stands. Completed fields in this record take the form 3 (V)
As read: 6.5 (V)
